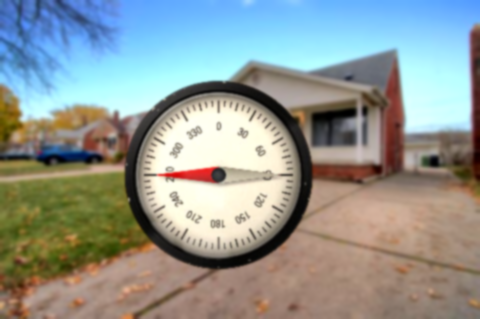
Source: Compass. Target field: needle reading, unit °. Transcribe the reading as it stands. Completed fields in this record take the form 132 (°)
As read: 270 (°)
